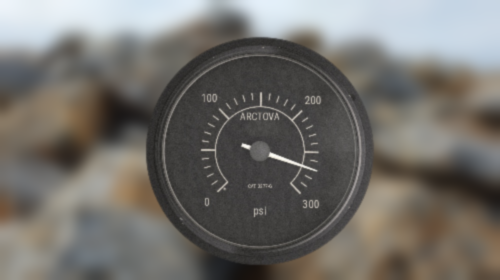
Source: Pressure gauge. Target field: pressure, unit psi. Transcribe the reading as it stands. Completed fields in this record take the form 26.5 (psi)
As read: 270 (psi)
